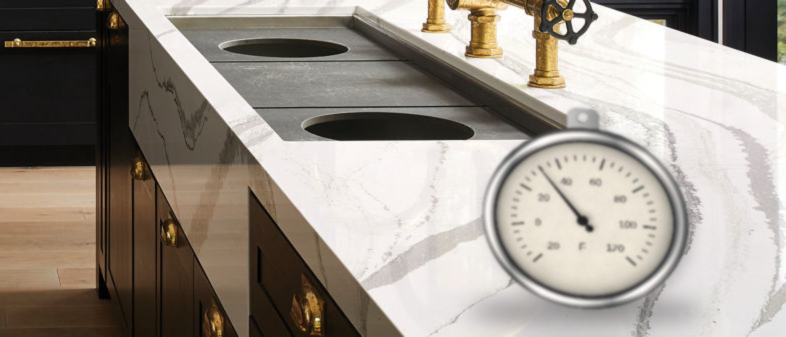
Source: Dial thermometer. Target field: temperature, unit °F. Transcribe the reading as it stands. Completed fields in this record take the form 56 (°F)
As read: 32 (°F)
